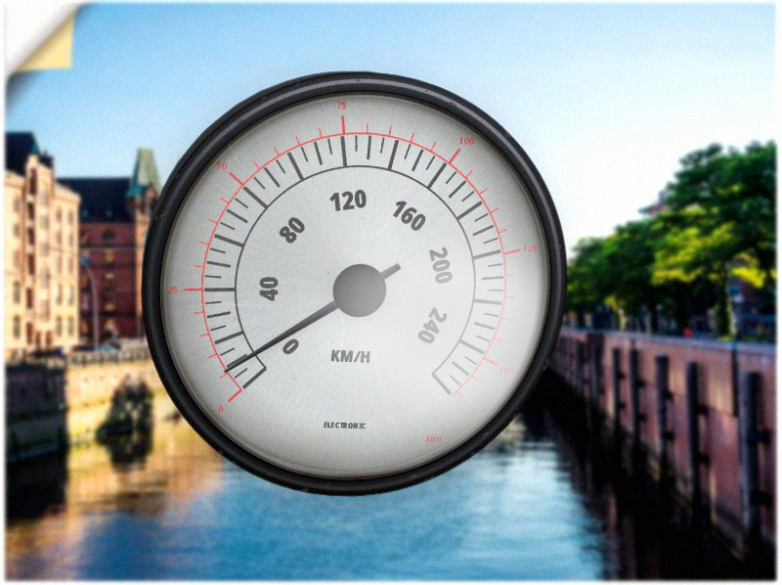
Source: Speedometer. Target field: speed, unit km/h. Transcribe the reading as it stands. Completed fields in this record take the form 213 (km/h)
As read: 10 (km/h)
